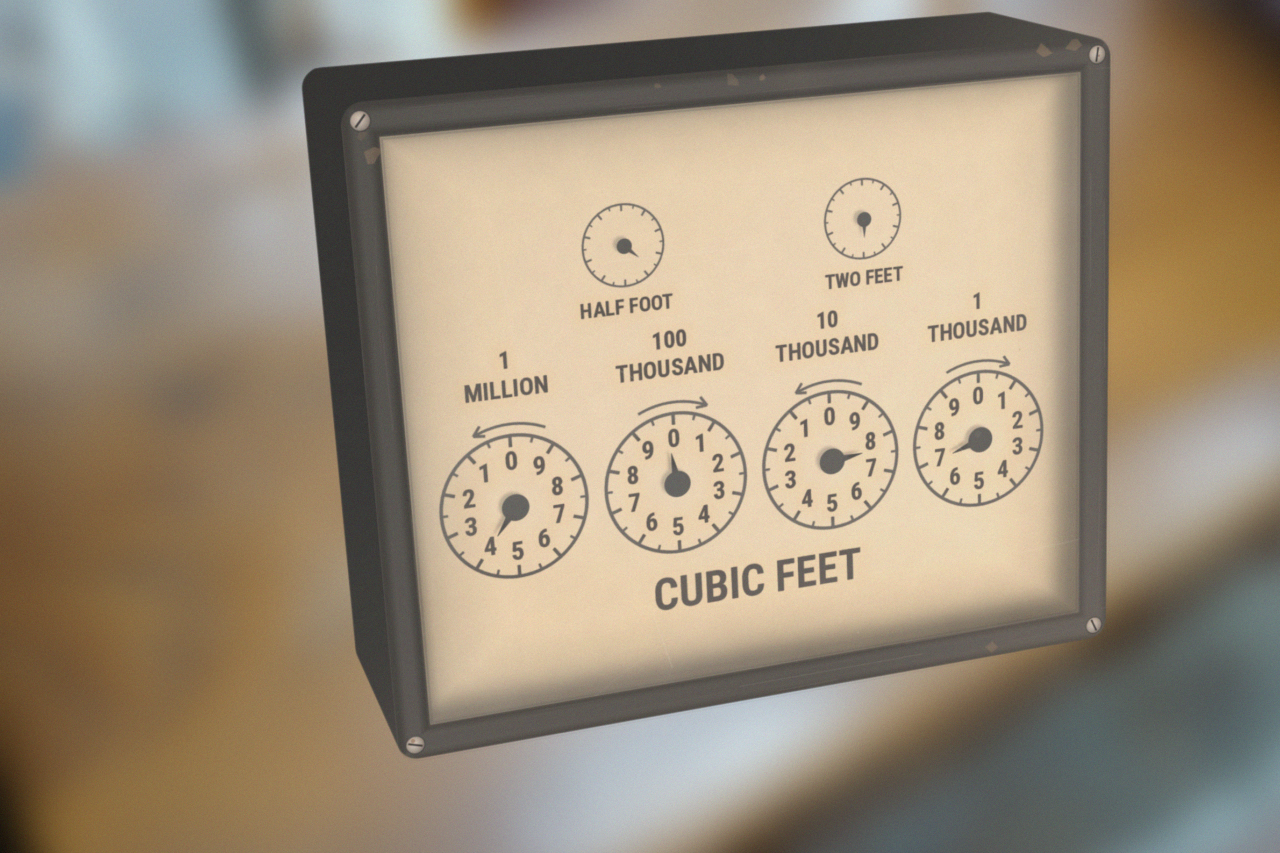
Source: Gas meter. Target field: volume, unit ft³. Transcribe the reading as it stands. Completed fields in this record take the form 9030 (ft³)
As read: 397700 (ft³)
